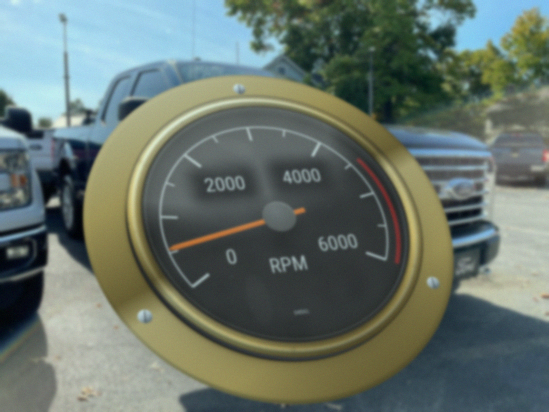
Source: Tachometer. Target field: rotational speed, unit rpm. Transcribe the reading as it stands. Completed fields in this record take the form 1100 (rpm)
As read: 500 (rpm)
